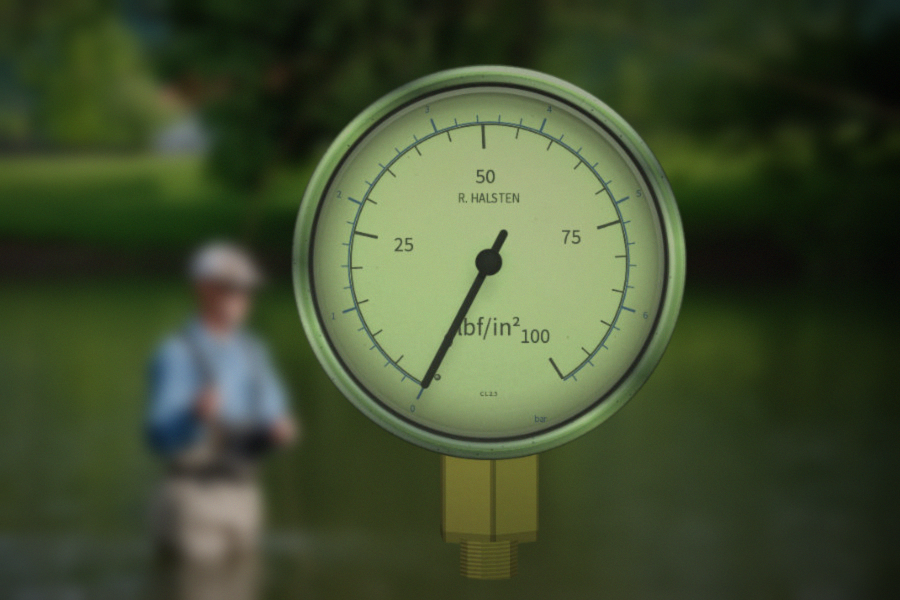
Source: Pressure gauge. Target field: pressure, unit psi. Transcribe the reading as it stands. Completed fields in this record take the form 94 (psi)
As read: 0 (psi)
